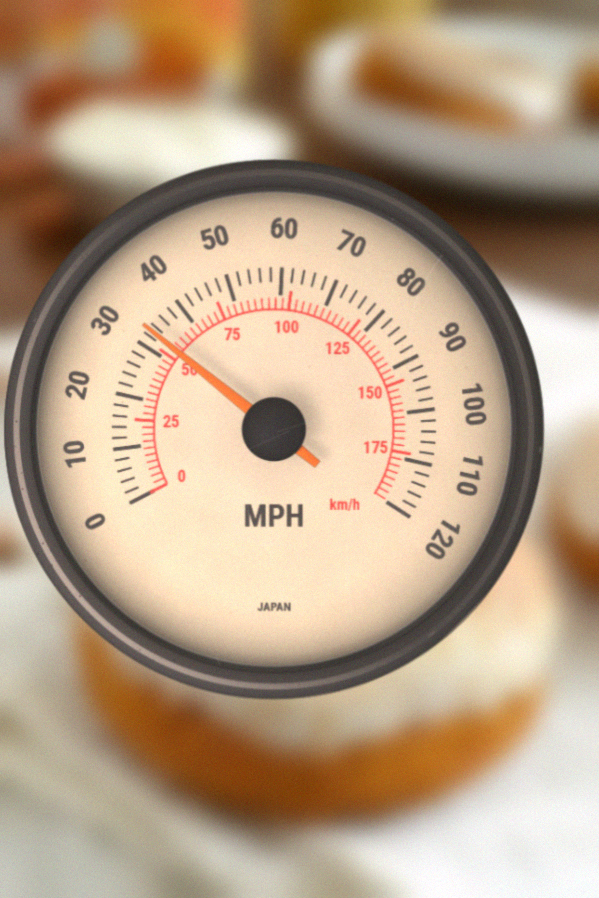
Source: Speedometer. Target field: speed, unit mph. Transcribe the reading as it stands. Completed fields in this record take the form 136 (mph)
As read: 33 (mph)
